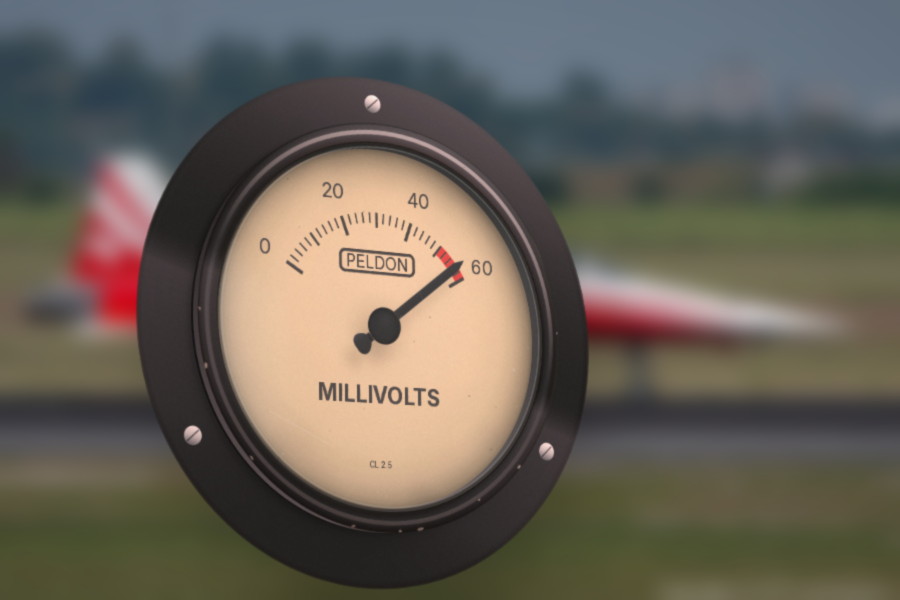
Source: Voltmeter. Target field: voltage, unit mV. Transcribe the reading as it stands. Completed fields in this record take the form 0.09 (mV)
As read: 56 (mV)
